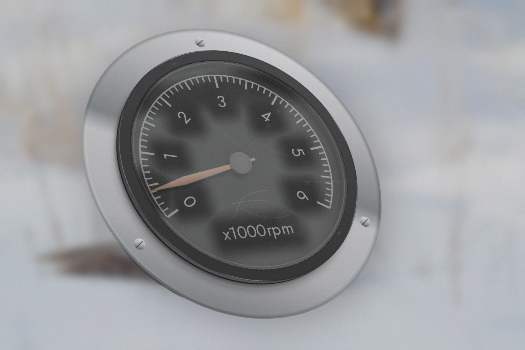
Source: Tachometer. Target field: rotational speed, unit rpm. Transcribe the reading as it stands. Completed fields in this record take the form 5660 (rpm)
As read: 400 (rpm)
